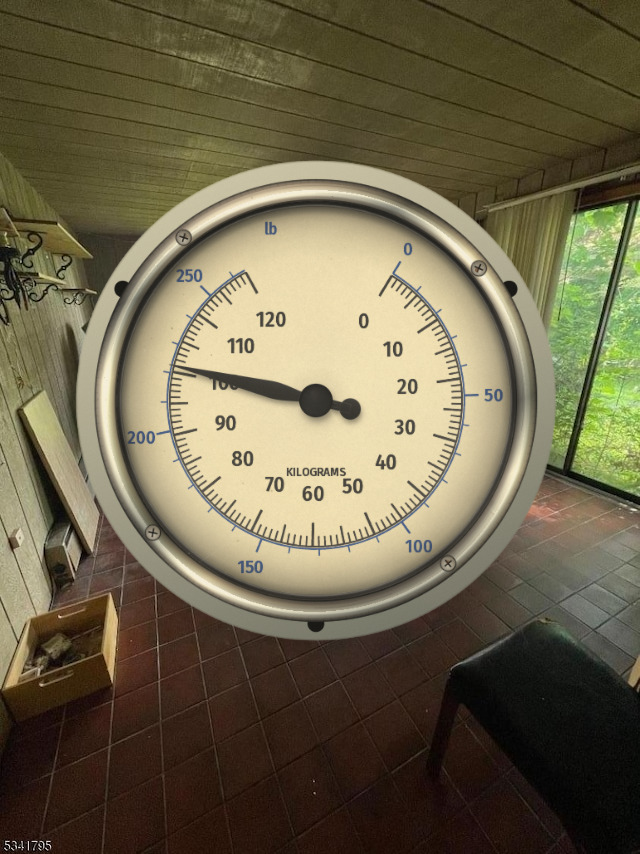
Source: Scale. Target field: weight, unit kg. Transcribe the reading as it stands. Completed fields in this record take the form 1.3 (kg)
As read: 101 (kg)
